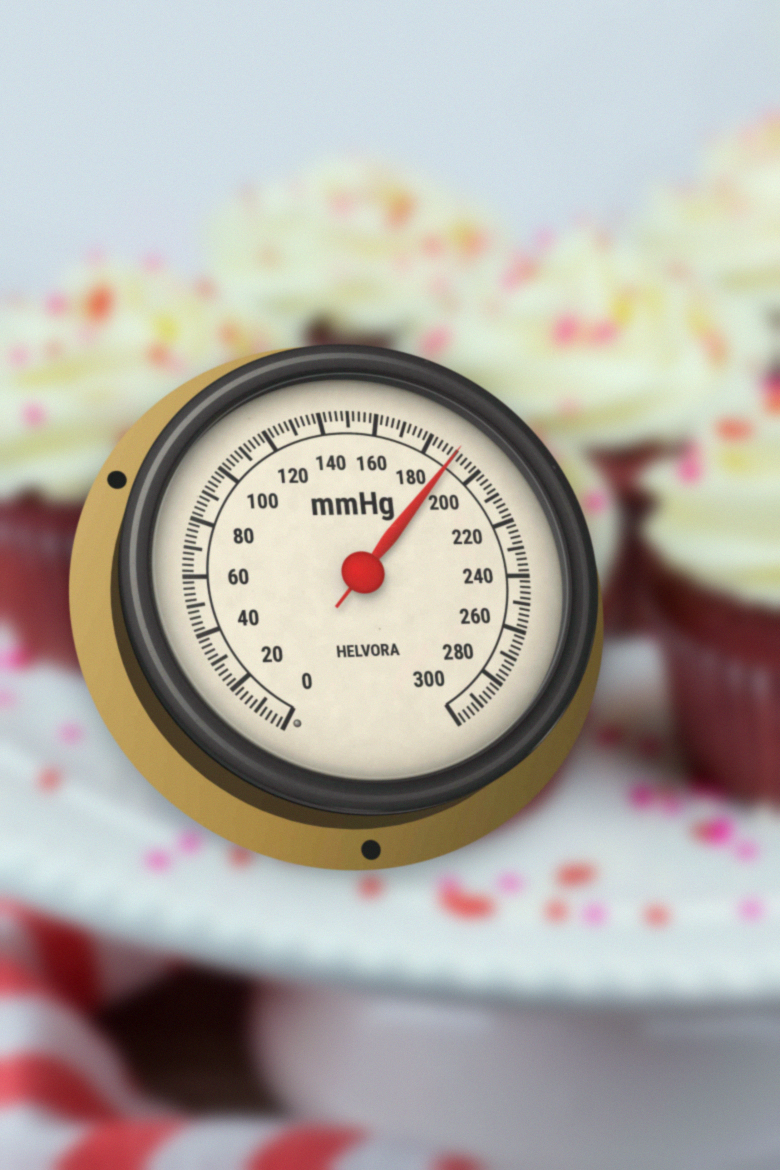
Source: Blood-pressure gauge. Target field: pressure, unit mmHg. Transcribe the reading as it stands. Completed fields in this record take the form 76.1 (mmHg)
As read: 190 (mmHg)
